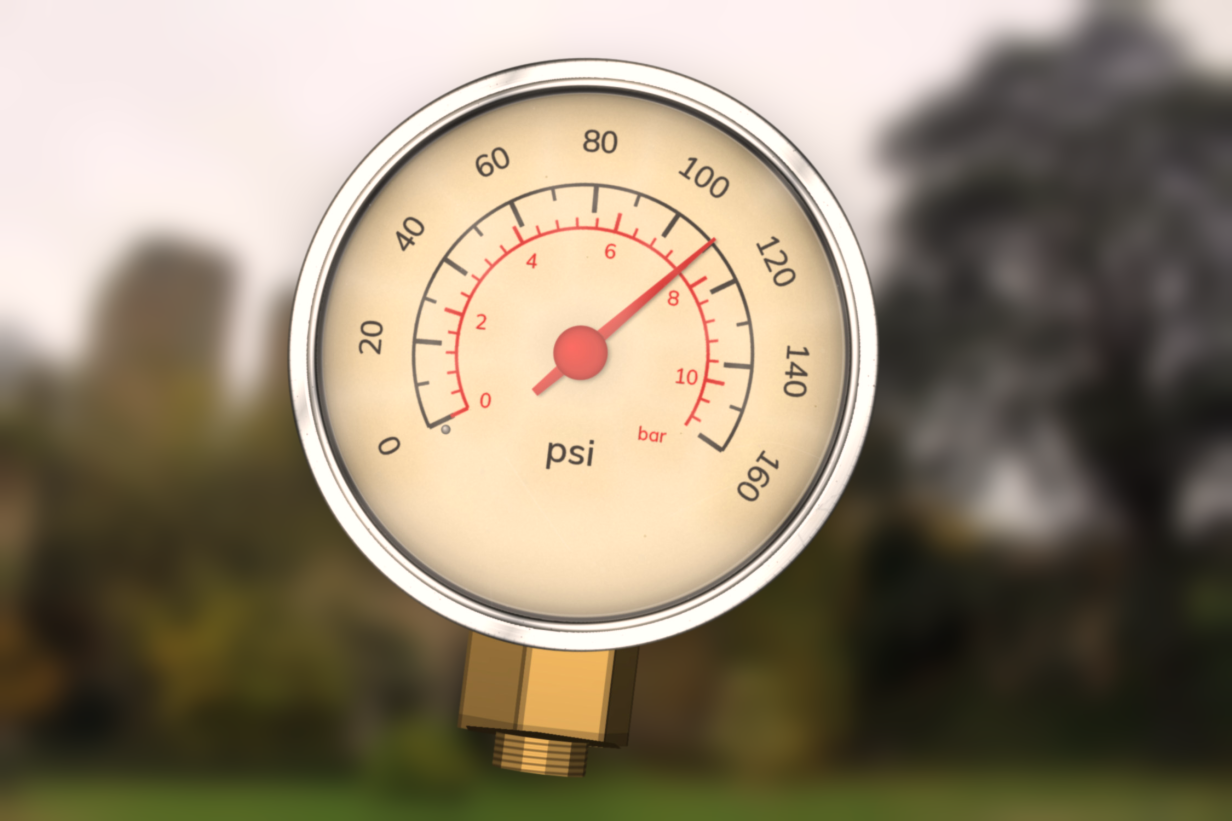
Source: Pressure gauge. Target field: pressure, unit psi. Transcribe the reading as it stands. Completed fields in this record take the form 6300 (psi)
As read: 110 (psi)
